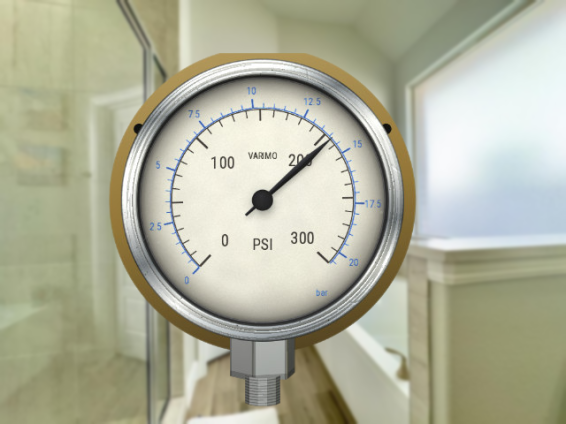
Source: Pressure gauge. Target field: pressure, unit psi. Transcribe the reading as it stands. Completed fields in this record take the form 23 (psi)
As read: 205 (psi)
